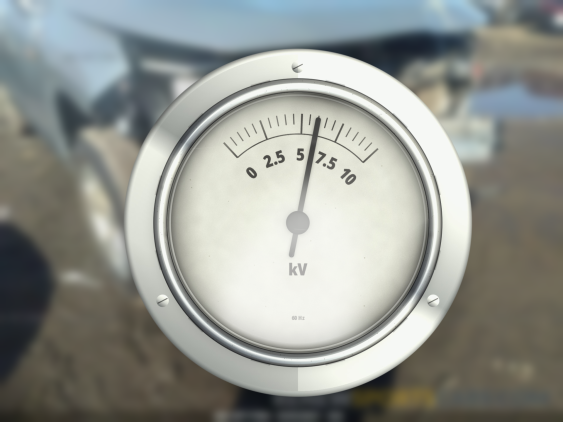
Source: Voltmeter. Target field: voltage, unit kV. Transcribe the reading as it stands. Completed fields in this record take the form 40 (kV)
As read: 6 (kV)
